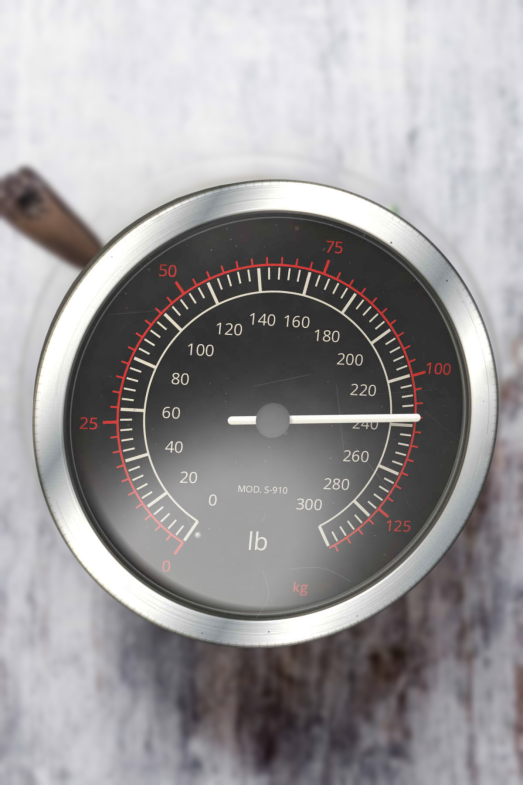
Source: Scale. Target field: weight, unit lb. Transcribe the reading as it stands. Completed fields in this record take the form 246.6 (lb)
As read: 236 (lb)
